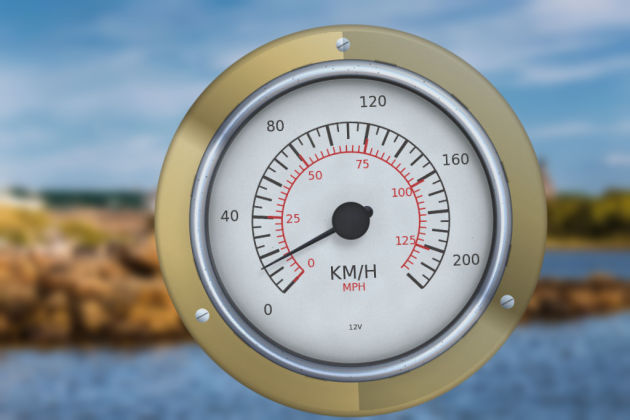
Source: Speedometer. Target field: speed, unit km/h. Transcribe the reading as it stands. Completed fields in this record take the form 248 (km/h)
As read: 15 (km/h)
